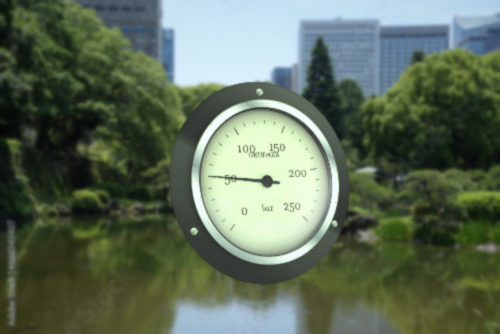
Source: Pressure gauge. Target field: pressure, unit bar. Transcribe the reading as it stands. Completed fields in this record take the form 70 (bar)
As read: 50 (bar)
